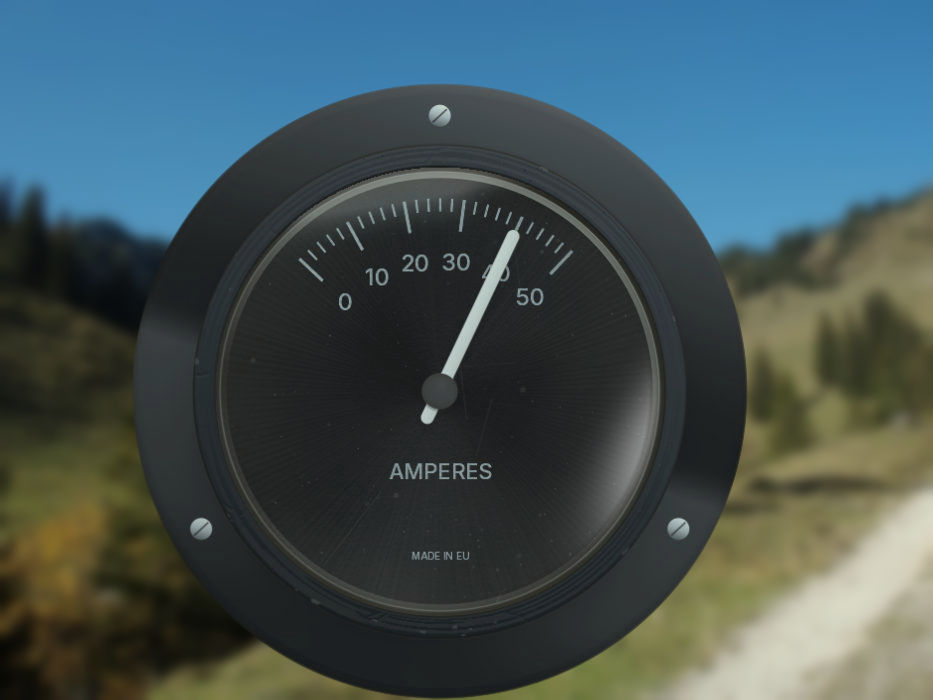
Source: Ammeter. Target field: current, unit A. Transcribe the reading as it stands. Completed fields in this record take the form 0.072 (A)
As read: 40 (A)
